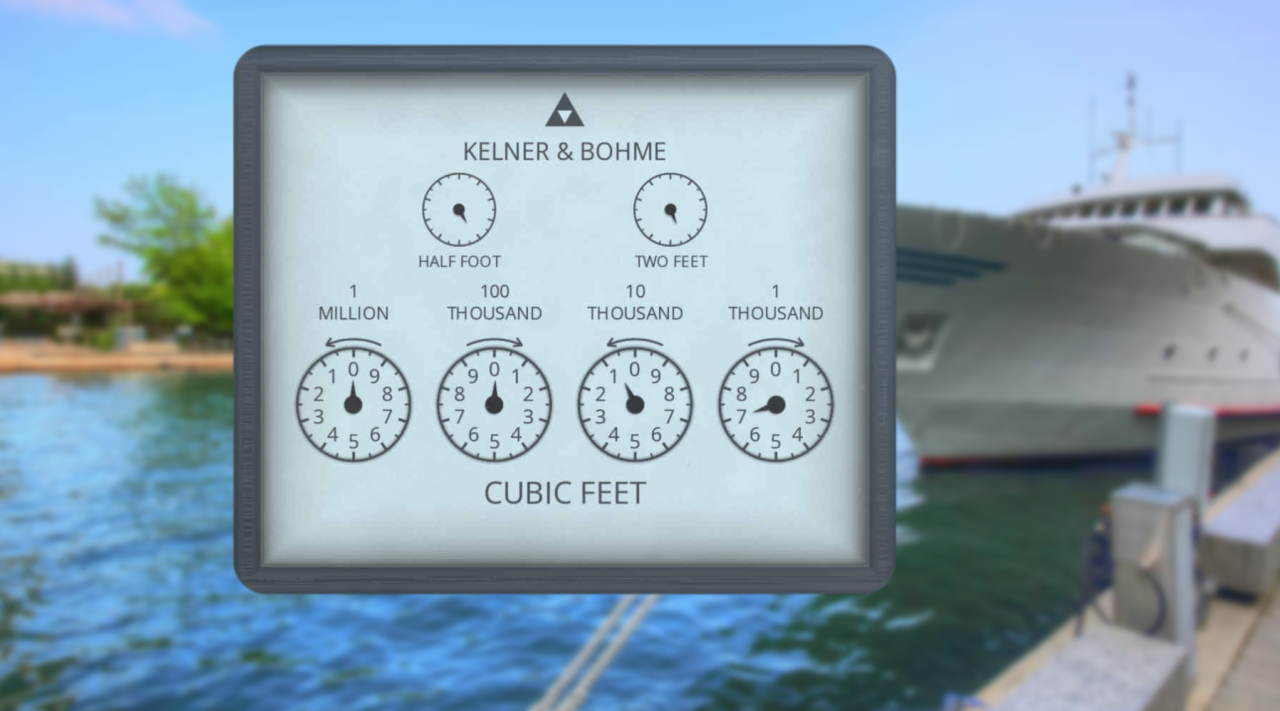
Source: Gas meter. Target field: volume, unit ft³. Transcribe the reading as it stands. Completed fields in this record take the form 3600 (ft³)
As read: 700 (ft³)
